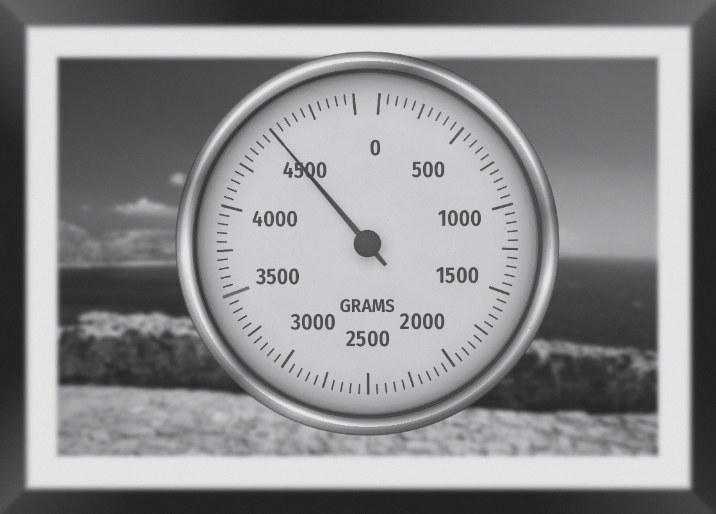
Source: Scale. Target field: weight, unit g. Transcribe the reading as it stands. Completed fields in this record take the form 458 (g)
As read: 4500 (g)
